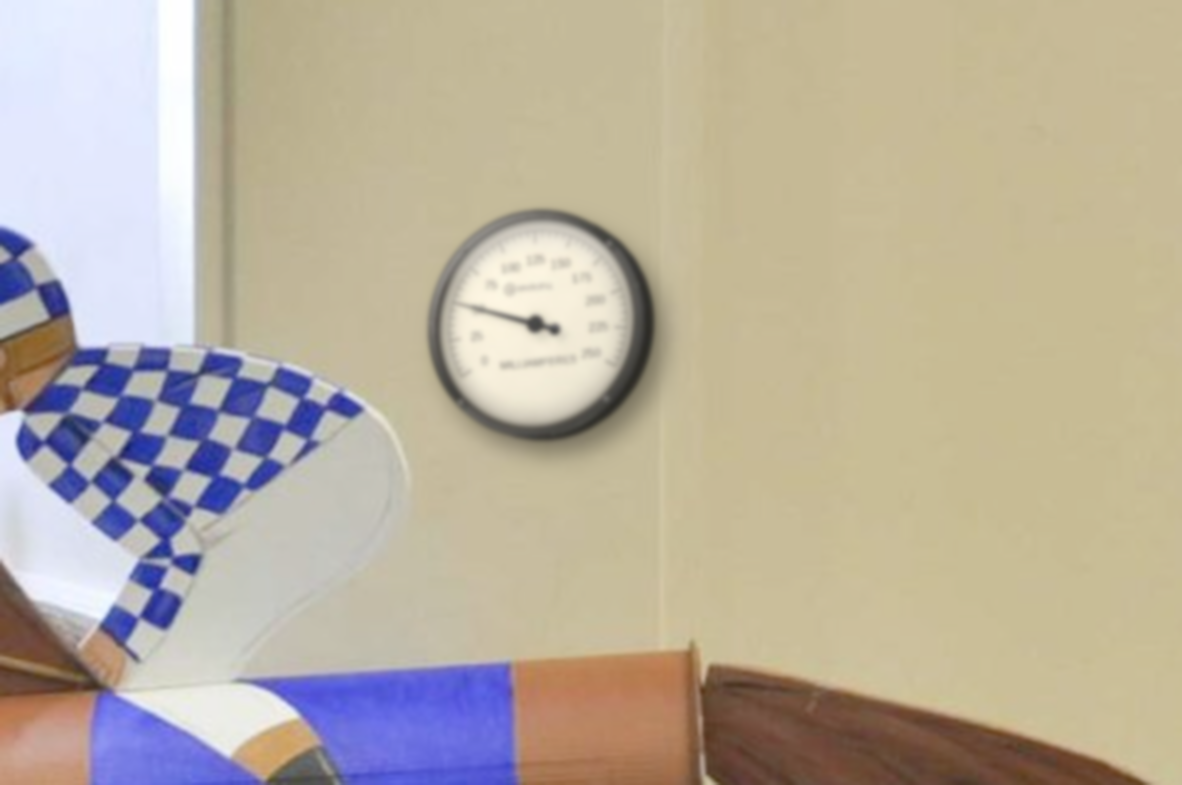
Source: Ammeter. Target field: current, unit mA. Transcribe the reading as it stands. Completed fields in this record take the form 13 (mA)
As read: 50 (mA)
